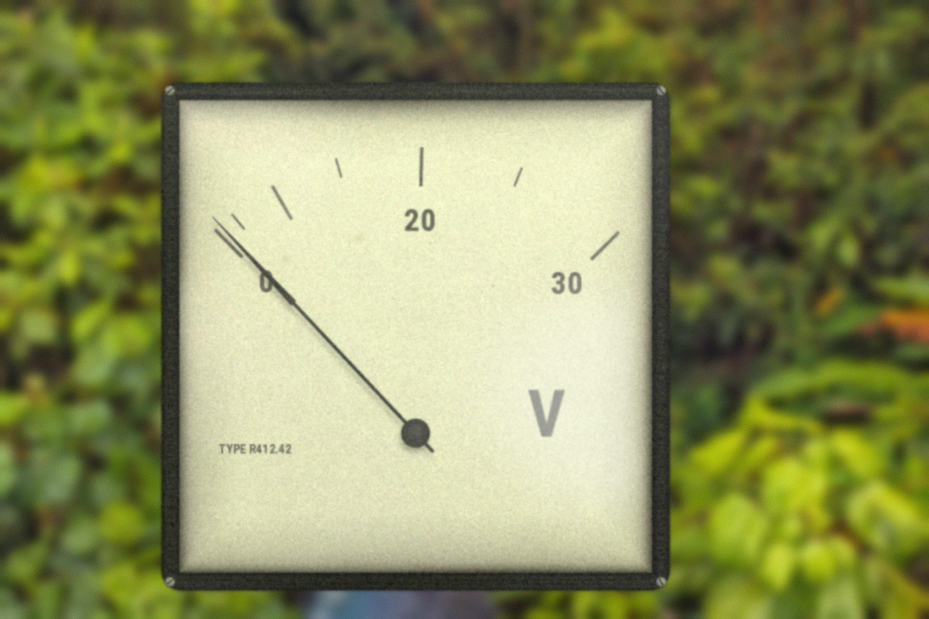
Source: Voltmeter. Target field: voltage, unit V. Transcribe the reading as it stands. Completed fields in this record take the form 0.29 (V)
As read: 2.5 (V)
